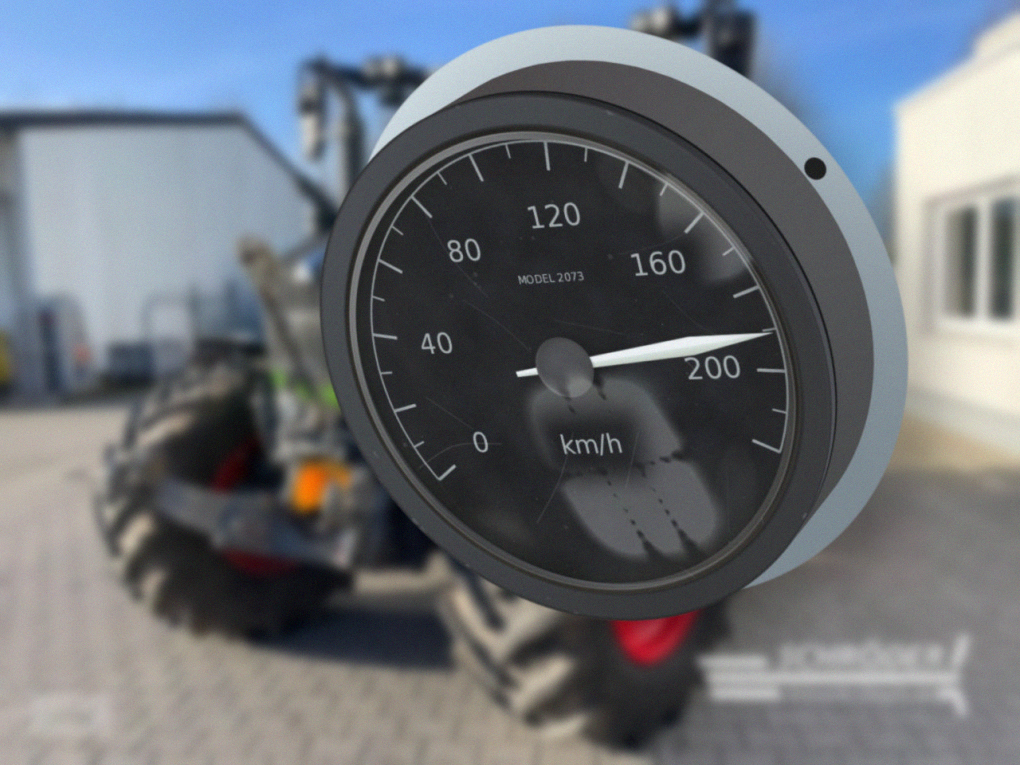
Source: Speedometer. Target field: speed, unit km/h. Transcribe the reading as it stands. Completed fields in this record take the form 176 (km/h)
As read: 190 (km/h)
